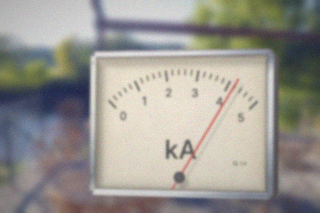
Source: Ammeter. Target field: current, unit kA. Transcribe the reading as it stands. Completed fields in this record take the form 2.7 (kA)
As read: 4.2 (kA)
